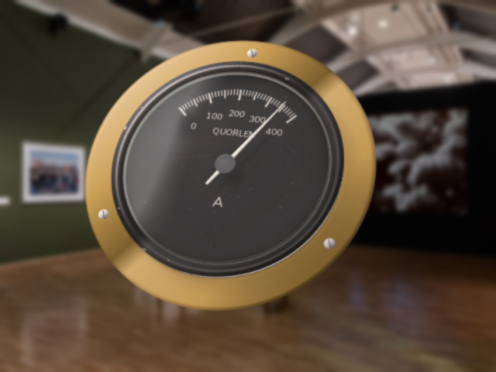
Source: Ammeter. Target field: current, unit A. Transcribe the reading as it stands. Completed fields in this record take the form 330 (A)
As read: 350 (A)
